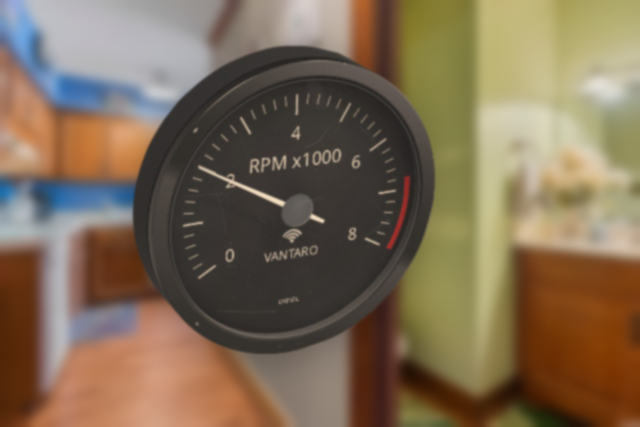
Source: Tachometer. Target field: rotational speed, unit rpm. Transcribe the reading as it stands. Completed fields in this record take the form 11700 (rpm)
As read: 2000 (rpm)
